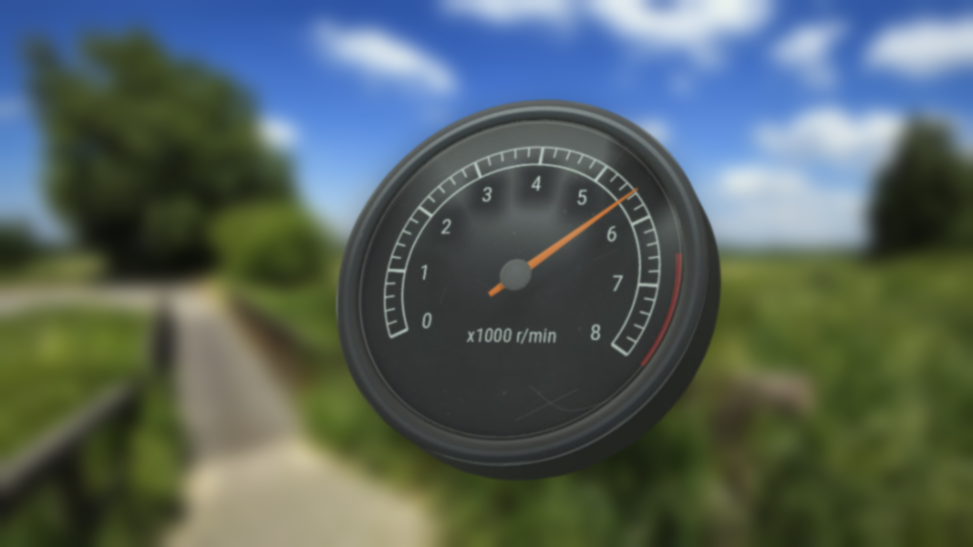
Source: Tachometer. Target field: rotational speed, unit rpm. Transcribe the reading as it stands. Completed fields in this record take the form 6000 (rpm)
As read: 5600 (rpm)
